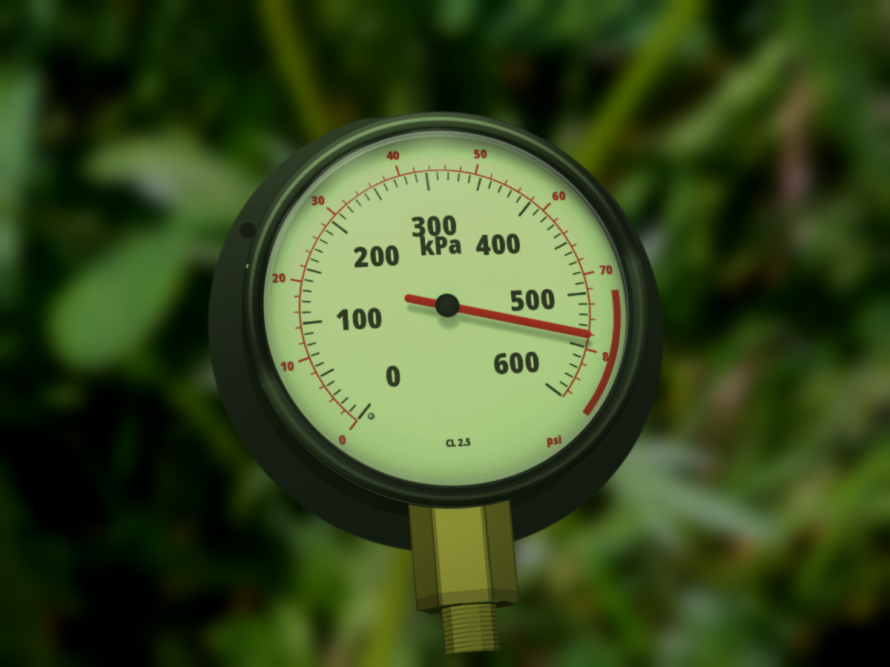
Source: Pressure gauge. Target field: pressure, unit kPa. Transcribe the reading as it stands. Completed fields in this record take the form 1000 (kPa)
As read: 540 (kPa)
